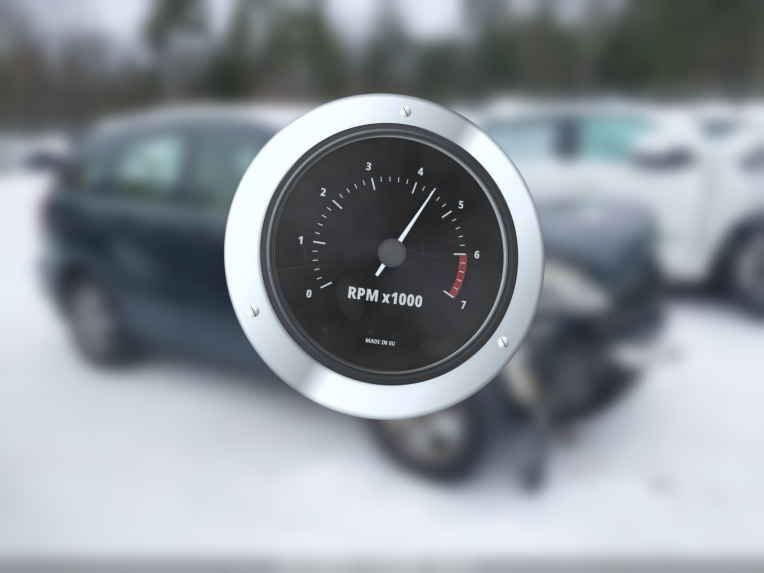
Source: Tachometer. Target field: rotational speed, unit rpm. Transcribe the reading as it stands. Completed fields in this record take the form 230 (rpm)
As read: 4400 (rpm)
